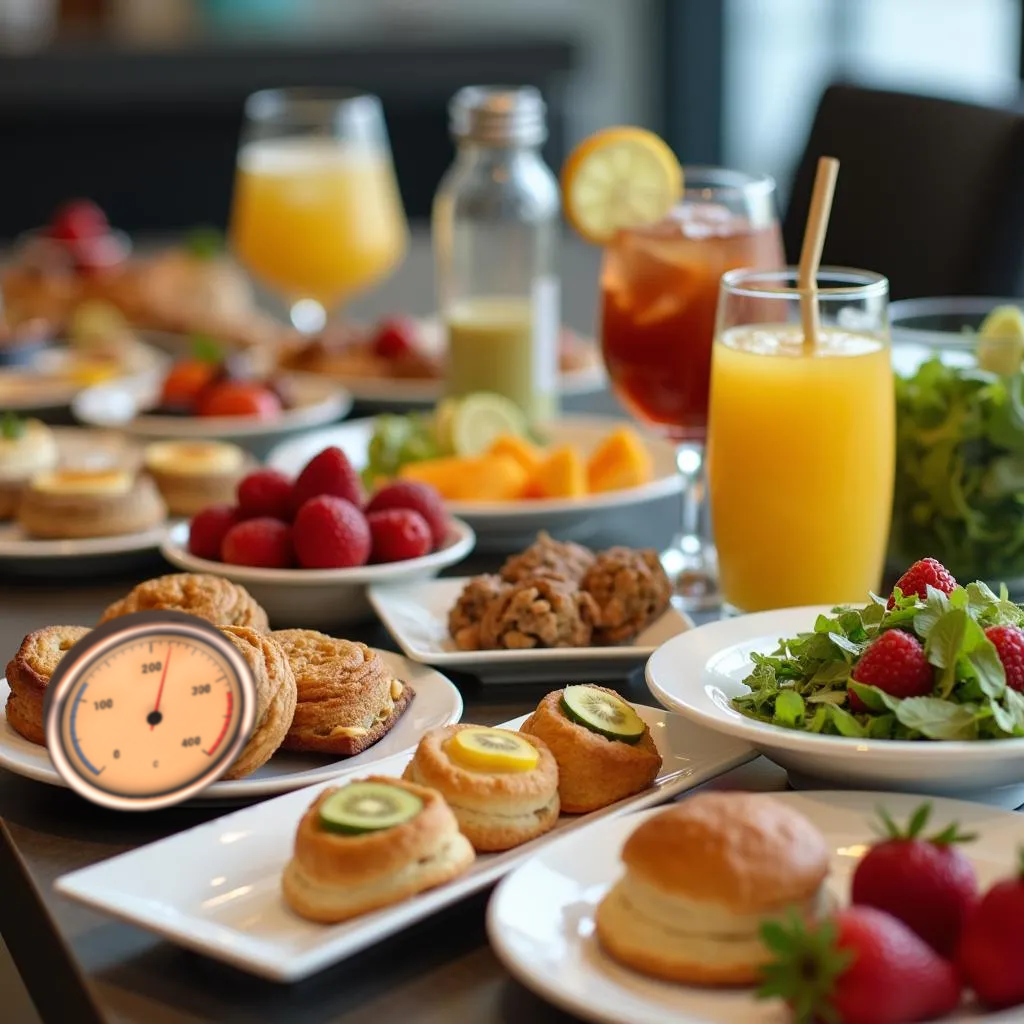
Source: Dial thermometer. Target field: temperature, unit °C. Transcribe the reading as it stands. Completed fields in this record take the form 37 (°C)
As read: 220 (°C)
